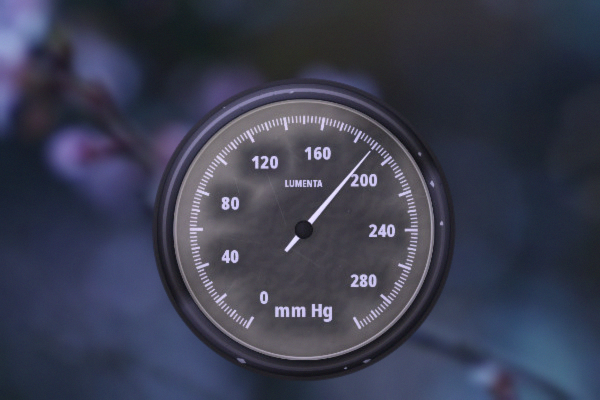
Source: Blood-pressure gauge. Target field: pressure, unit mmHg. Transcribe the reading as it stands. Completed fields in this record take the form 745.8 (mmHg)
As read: 190 (mmHg)
